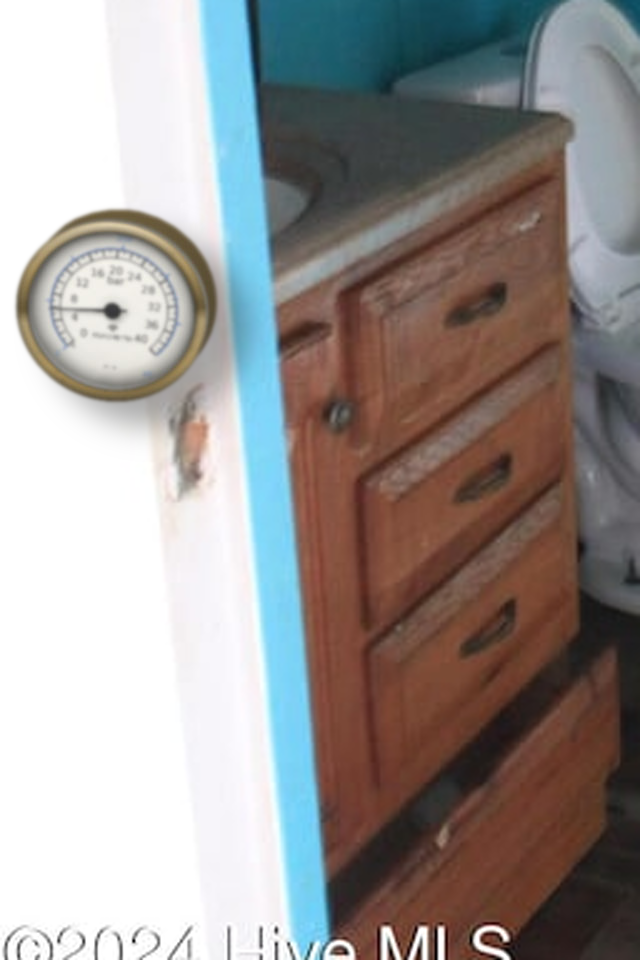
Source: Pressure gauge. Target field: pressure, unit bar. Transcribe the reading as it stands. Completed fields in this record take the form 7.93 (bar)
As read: 6 (bar)
